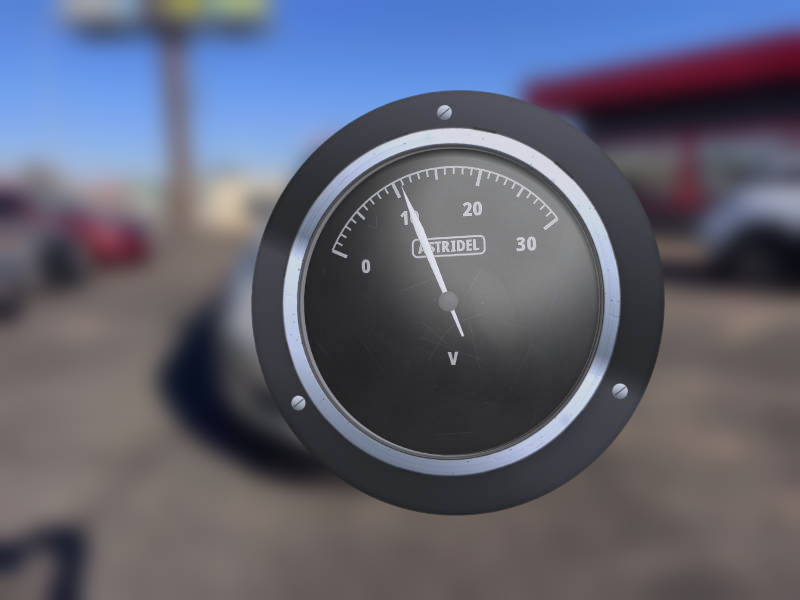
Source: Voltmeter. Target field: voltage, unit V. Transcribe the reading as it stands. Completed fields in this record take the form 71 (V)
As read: 11 (V)
